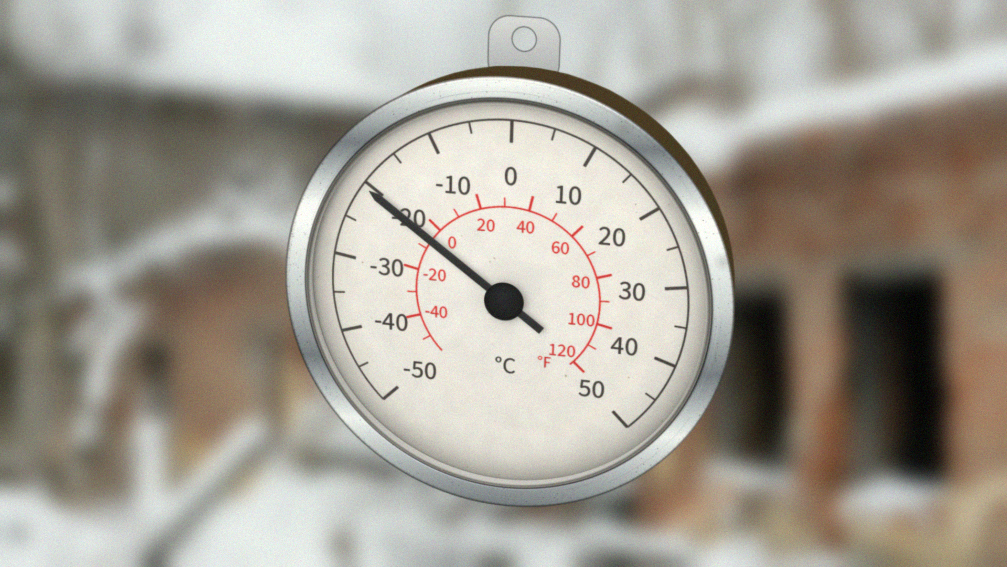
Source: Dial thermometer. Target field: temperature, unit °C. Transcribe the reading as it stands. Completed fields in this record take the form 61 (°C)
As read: -20 (°C)
